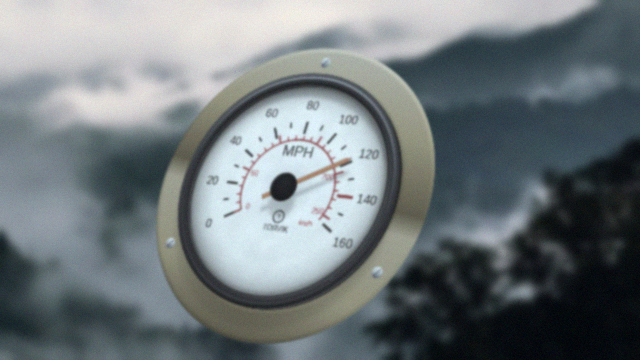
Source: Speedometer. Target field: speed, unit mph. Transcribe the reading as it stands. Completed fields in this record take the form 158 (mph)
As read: 120 (mph)
